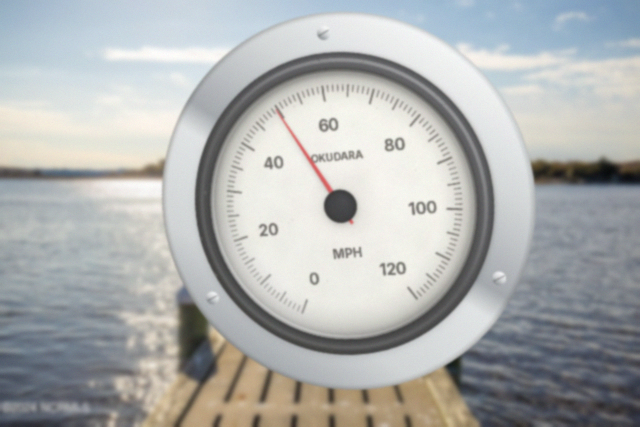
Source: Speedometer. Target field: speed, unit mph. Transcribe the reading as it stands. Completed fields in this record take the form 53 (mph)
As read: 50 (mph)
